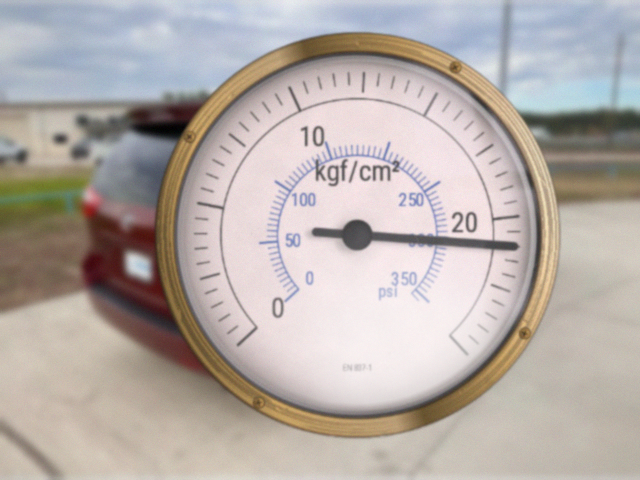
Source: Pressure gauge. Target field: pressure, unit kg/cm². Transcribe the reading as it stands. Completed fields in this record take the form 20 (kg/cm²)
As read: 21 (kg/cm²)
